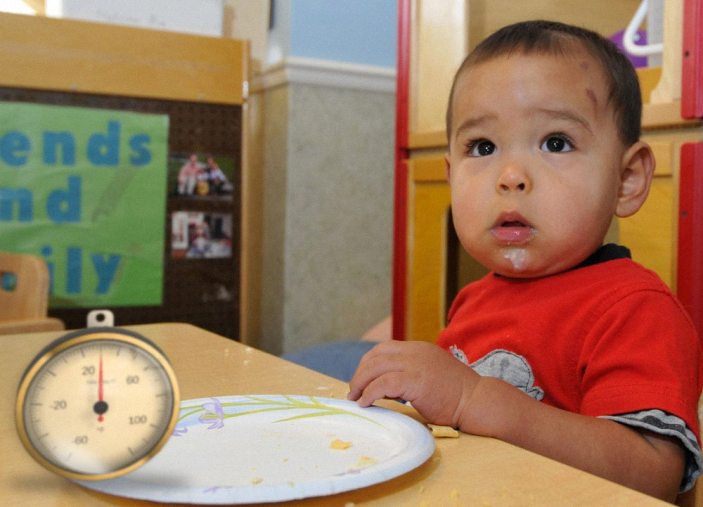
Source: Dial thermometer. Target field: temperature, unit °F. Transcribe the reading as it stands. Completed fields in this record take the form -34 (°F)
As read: 30 (°F)
